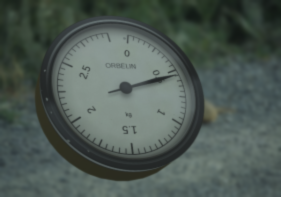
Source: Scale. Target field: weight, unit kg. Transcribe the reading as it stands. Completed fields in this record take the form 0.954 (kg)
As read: 0.55 (kg)
